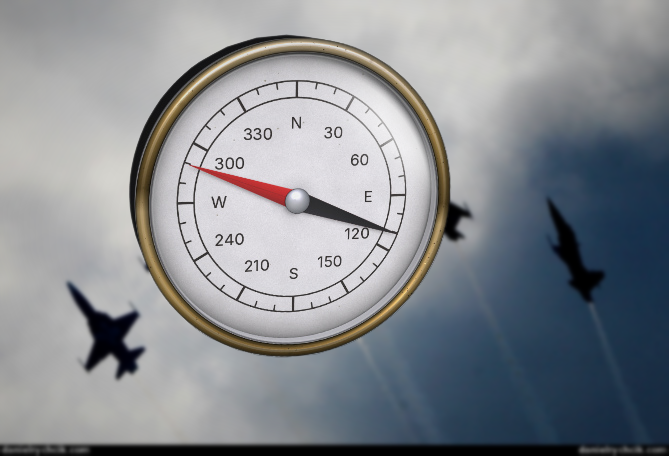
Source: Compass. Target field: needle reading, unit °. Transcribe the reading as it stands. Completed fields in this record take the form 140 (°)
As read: 290 (°)
